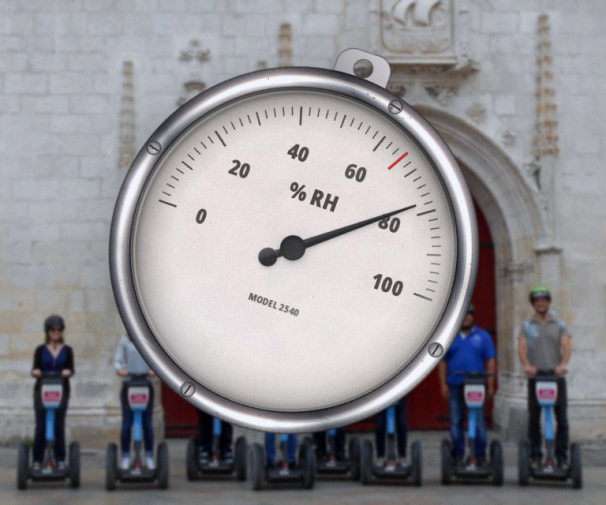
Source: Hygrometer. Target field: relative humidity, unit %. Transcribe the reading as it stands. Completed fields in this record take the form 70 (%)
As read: 78 (%)
